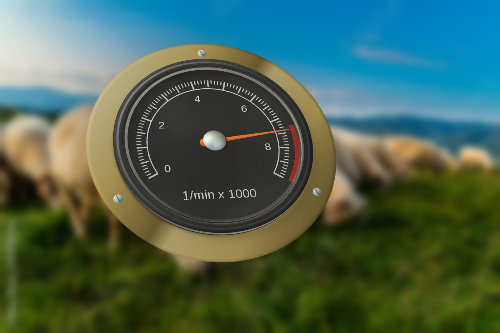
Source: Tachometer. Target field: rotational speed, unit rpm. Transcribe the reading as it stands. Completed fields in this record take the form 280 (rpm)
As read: 7500 (rpm)
